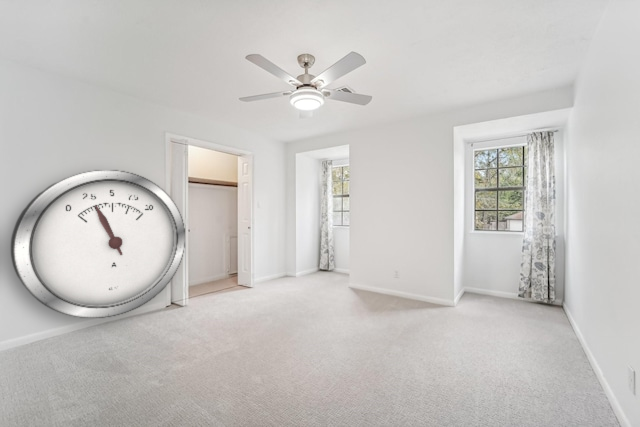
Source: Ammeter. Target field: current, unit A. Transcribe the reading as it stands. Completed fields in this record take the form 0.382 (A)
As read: 2.5 (A)
